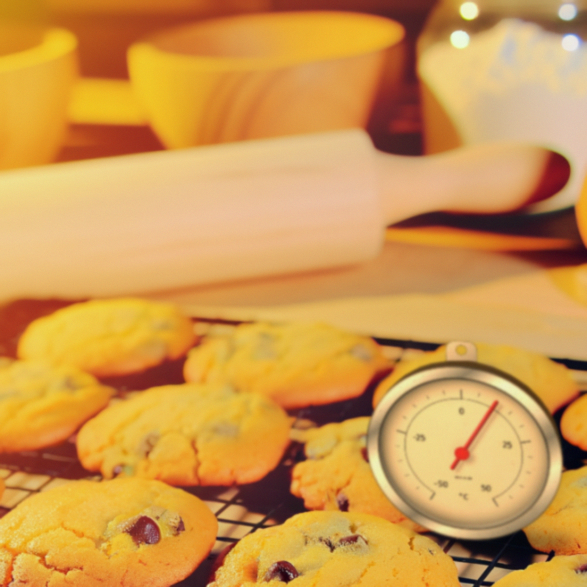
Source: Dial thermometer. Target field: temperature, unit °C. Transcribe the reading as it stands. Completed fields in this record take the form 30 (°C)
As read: 10 (°C)
